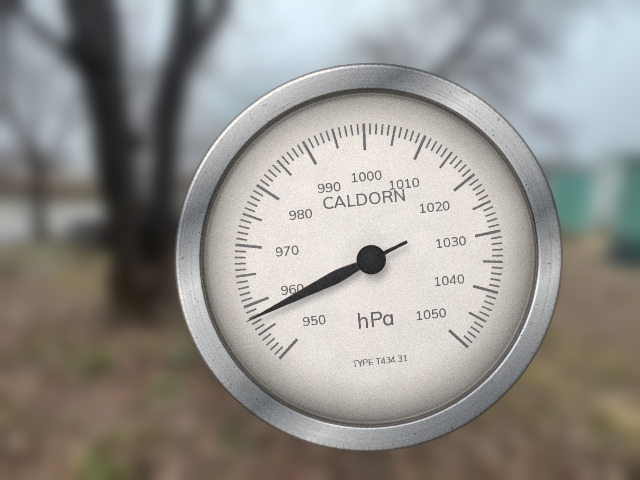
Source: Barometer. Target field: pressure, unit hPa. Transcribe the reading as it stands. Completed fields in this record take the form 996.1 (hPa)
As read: 958 (hPa)
